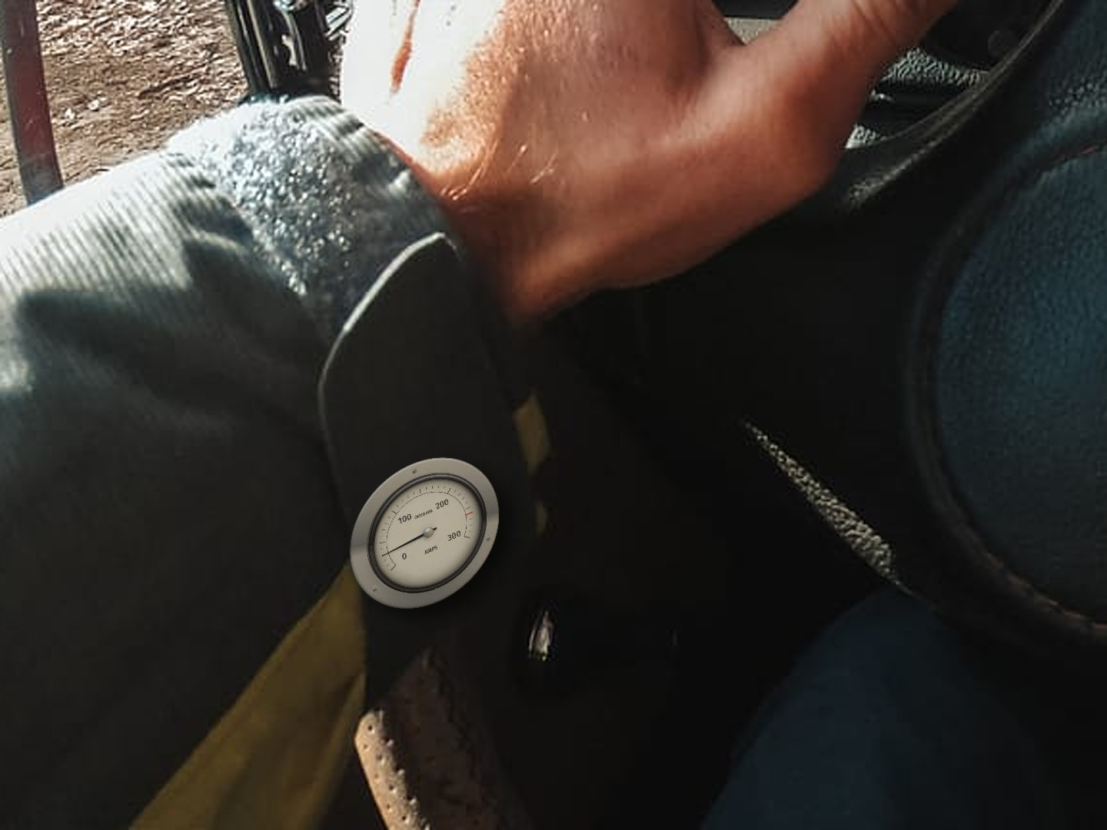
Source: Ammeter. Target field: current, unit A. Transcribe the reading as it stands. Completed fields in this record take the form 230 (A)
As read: 30 (A)
